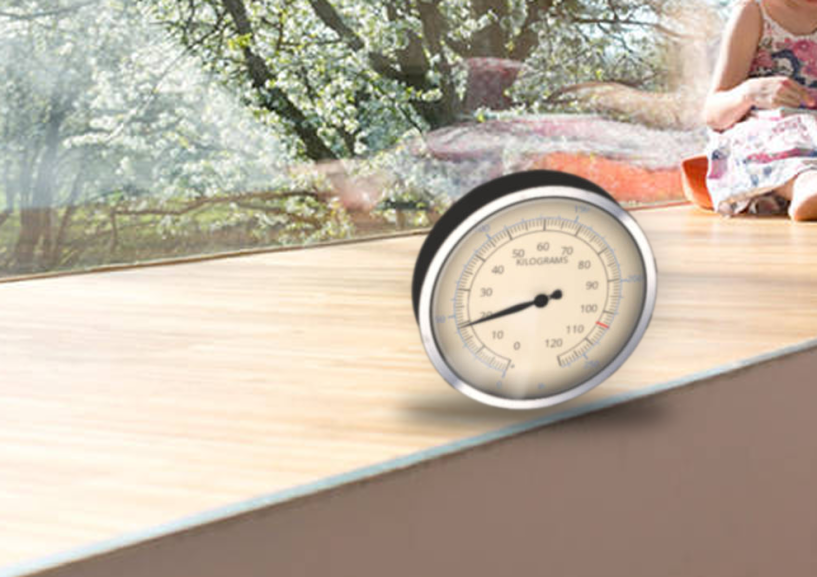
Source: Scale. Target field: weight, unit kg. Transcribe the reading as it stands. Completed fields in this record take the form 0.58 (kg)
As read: 20 (kg)
